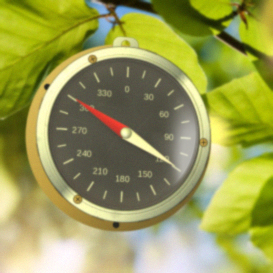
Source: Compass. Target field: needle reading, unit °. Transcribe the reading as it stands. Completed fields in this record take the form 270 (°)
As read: 300 (°)
